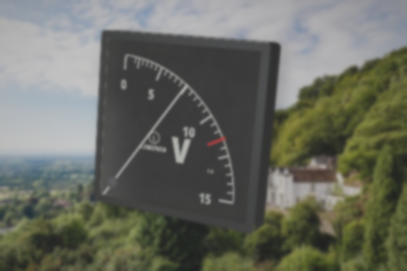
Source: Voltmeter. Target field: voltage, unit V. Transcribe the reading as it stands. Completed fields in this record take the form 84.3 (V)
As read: 7.5 (V)
